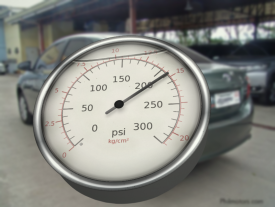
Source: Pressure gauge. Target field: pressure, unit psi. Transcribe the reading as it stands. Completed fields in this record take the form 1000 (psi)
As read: 210 (psi)
